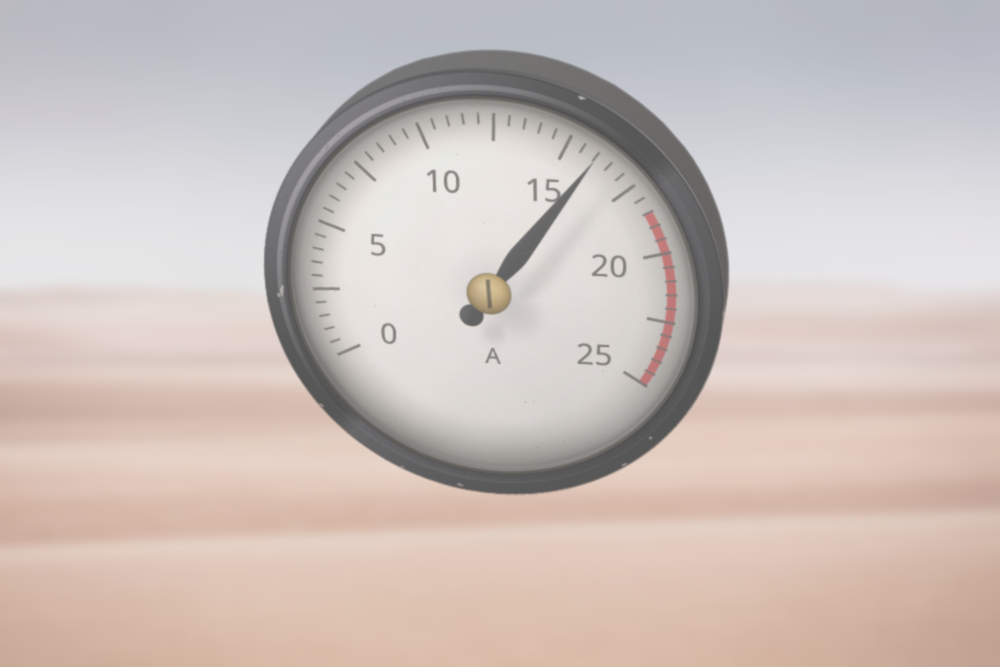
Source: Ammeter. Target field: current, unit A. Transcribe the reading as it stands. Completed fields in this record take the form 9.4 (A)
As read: 16 (A)
